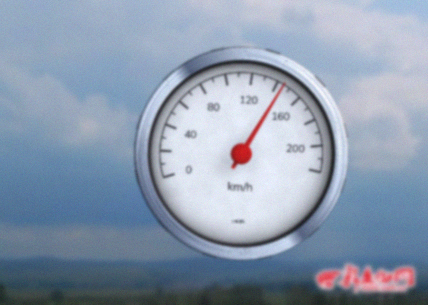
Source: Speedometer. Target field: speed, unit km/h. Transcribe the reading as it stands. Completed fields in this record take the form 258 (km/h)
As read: 145 (km/h)
